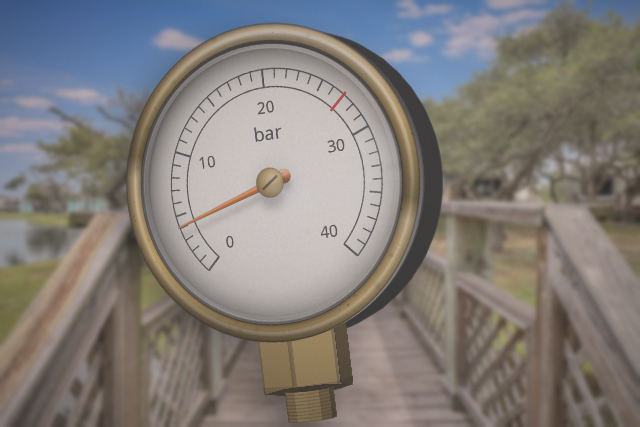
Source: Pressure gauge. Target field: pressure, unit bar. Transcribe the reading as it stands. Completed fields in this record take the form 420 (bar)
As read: 4 (bar)
